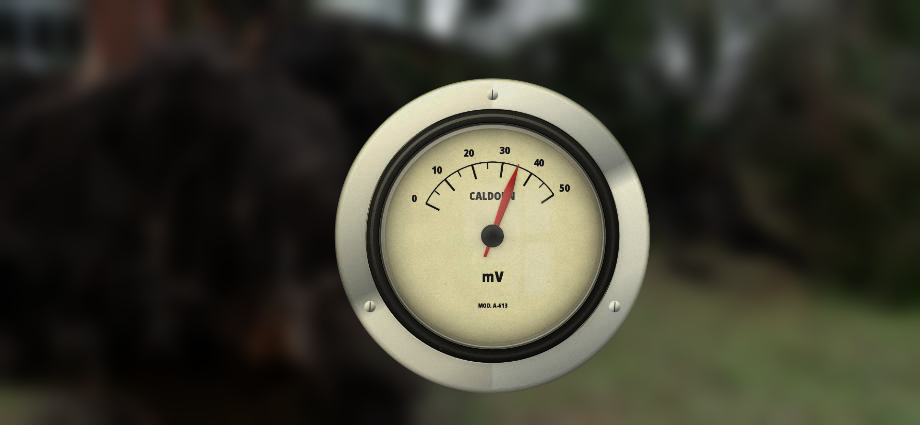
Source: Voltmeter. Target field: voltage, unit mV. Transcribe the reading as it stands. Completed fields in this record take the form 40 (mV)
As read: 35 (mV)
